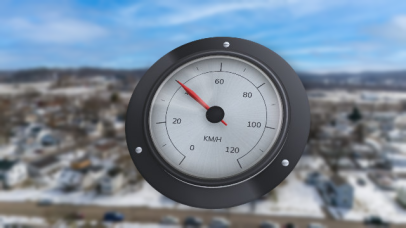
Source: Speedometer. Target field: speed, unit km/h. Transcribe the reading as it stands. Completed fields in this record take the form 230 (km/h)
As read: 40 (km/h)
